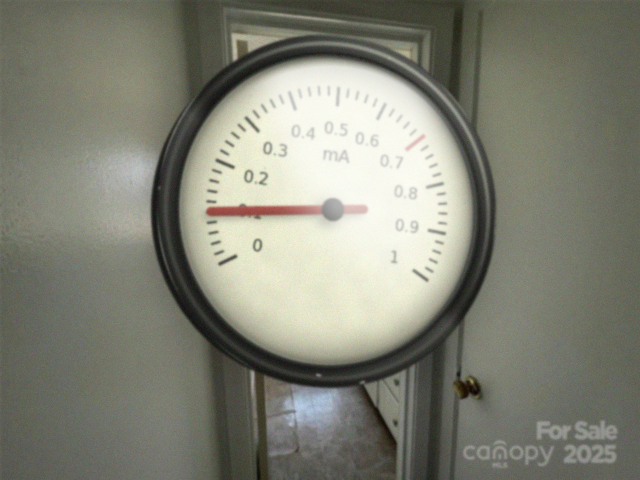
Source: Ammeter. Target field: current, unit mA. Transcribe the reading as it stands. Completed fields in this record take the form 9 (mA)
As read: 0.1 (mA)
